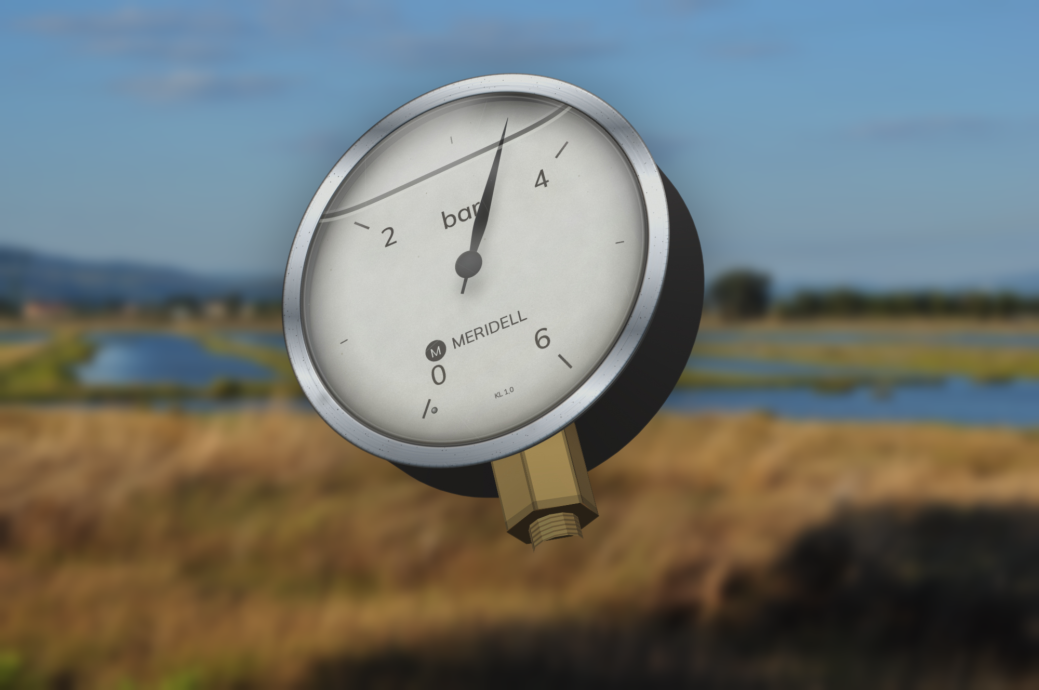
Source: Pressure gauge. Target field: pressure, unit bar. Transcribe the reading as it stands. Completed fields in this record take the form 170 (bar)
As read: 3.5 (bar)
